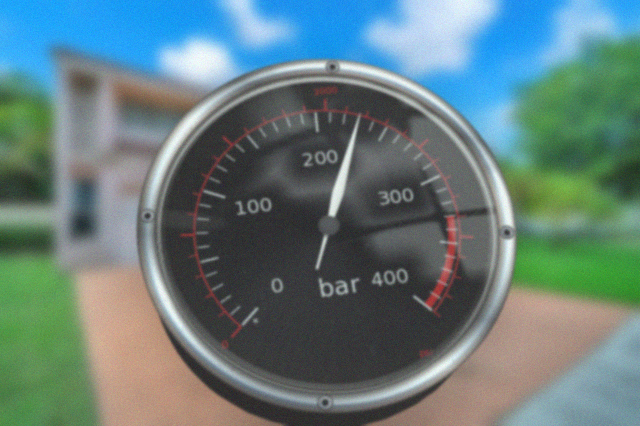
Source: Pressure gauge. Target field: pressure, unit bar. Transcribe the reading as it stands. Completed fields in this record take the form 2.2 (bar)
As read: 230 (bar)
